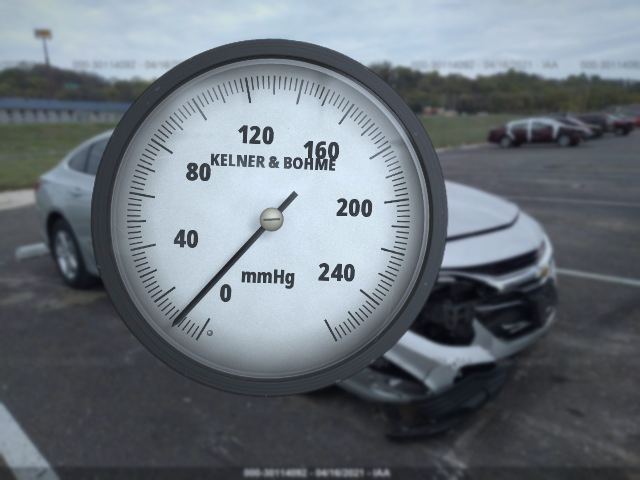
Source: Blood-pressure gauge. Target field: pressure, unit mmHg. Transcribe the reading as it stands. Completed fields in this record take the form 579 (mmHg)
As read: 10 (mmHg)
